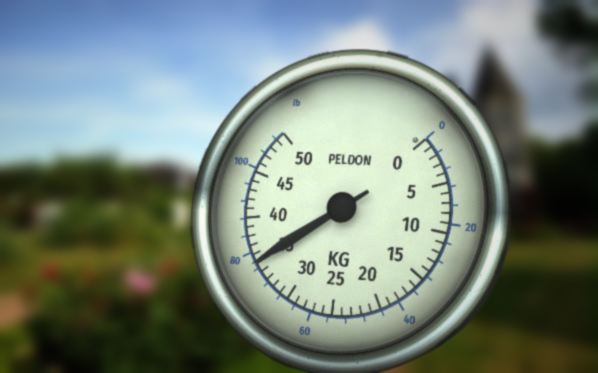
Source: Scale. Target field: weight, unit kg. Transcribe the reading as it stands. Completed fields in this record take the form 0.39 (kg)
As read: 35 (kg)
